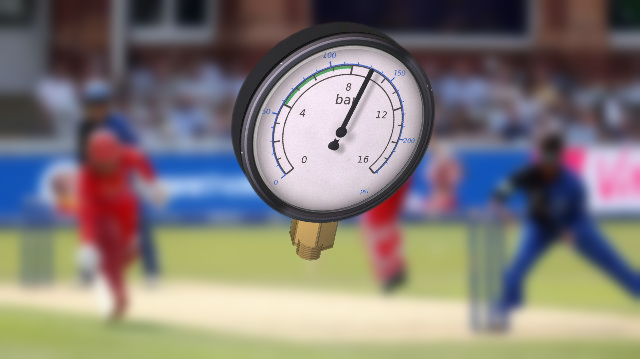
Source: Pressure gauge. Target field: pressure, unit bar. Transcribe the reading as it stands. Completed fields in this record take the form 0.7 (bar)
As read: 9 (bar)
